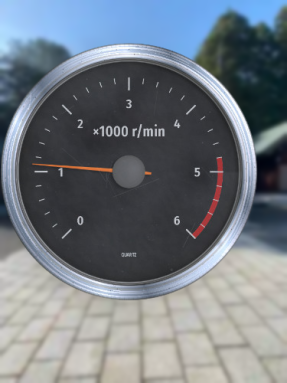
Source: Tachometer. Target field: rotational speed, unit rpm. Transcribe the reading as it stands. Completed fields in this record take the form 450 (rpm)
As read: 1100 (rpm)
